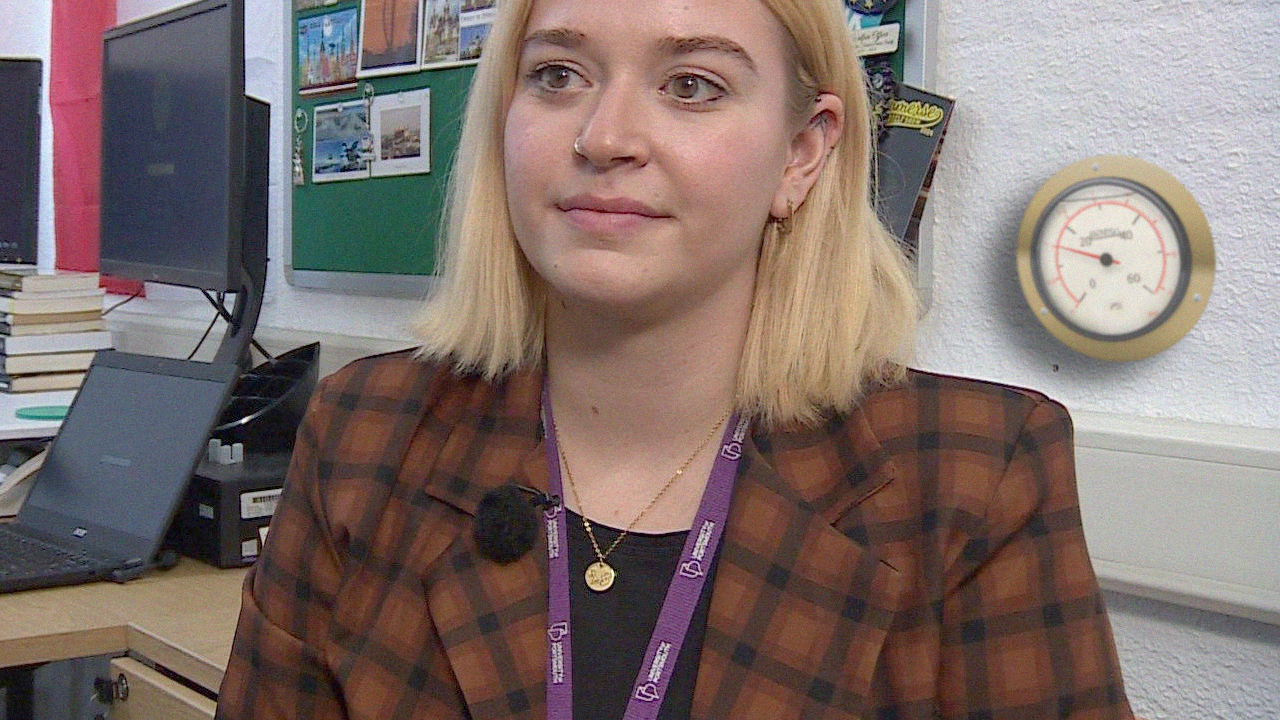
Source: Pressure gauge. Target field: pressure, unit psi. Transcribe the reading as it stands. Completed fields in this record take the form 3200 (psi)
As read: 15 (psi)
